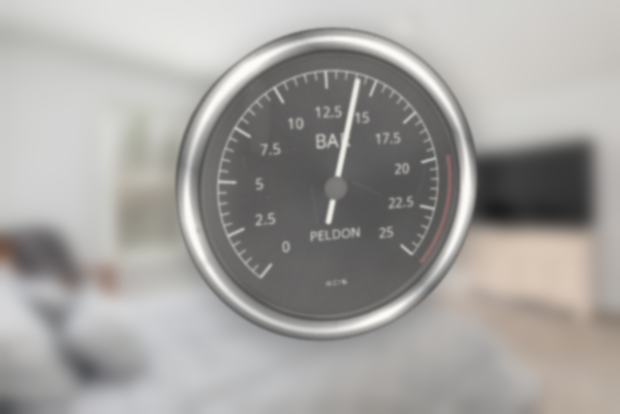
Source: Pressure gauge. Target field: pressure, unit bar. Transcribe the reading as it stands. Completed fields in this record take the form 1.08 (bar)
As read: 14 (bar)
